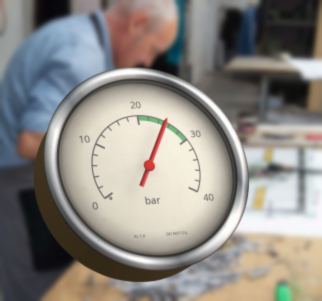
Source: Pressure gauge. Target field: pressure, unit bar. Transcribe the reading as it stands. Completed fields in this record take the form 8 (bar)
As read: 25 (bar)
